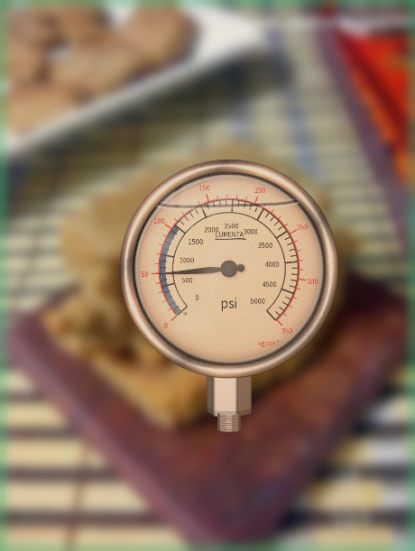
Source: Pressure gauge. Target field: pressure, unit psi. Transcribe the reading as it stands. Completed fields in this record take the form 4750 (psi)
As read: 700 (psi)
